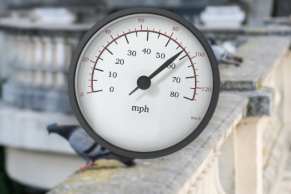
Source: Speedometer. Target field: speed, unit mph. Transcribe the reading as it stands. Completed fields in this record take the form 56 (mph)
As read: 57.5 (mph)
